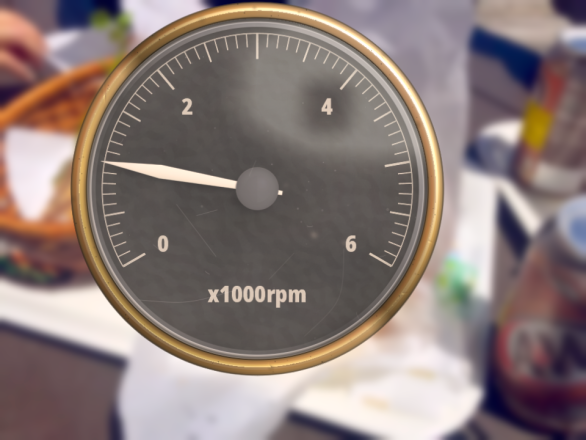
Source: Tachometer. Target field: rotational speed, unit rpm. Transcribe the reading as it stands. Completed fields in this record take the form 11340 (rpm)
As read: 1000 (rpm)
